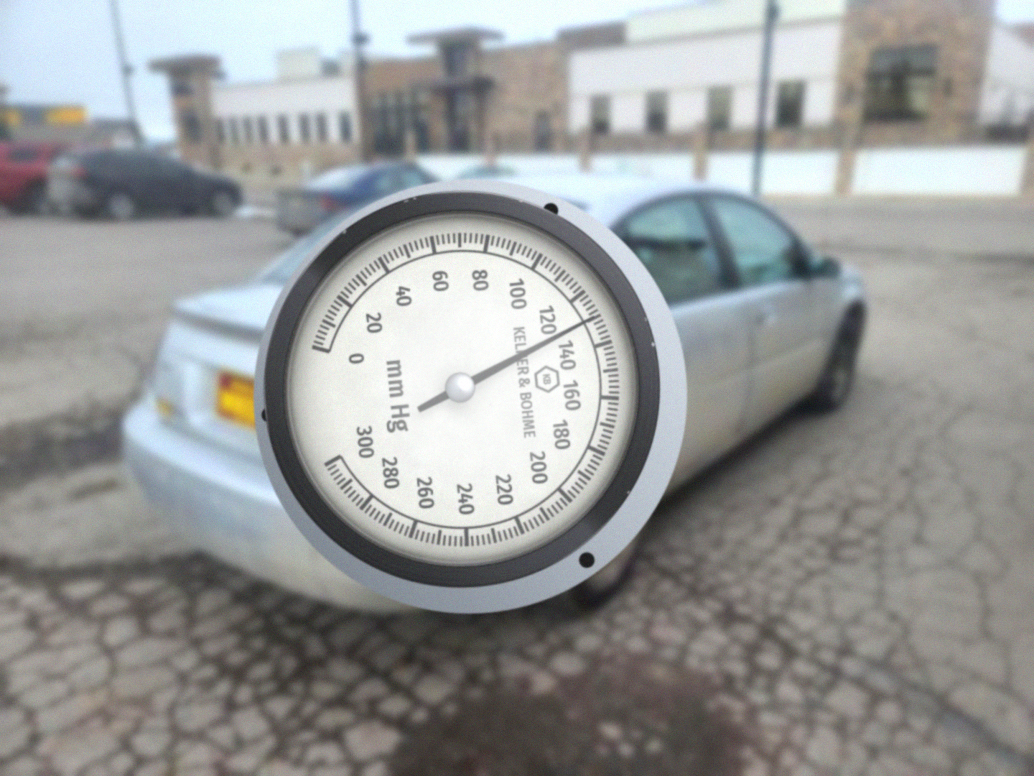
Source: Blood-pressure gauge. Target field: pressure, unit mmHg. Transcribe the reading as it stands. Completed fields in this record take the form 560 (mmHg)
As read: 130 (mmHg)
